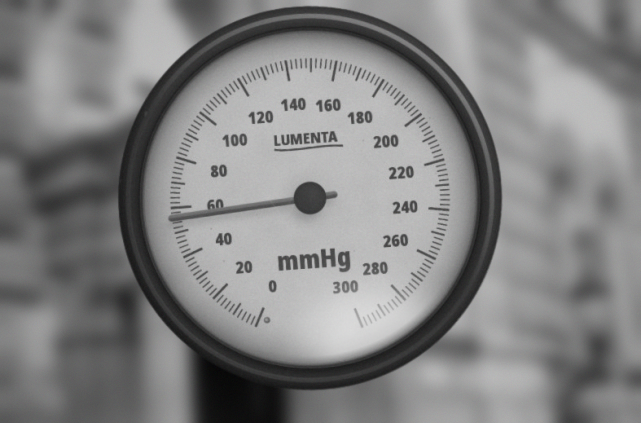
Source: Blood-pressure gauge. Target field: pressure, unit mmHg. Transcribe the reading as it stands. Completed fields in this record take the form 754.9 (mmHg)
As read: 56 (mmHg)
